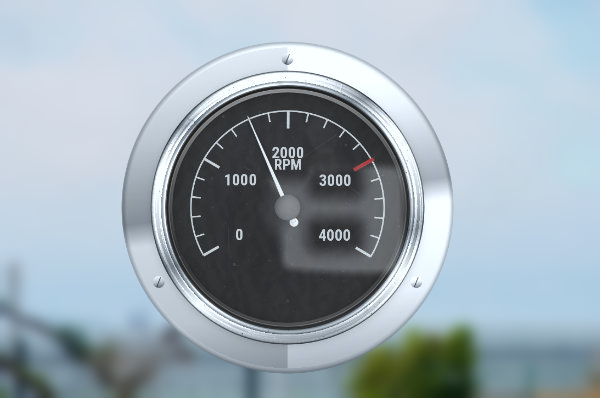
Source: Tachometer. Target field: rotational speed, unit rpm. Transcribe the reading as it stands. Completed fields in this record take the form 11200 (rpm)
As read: 1600 (rpm)
